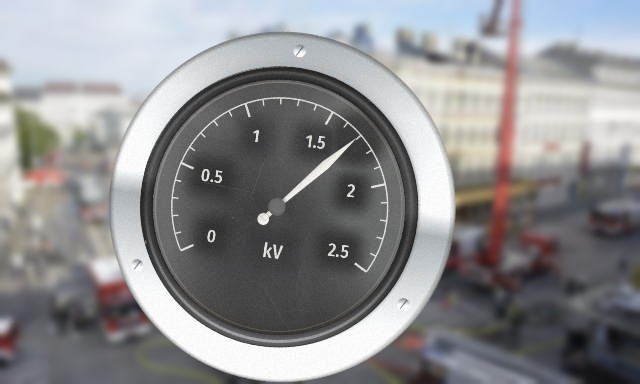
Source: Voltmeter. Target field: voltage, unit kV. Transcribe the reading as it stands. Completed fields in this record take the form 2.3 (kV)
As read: 1.7 (kV)
